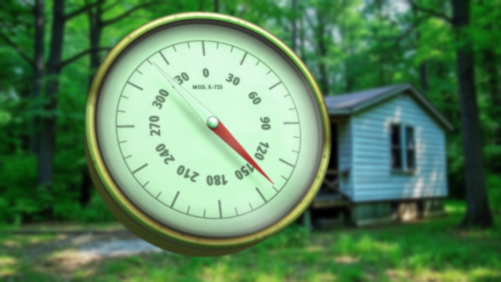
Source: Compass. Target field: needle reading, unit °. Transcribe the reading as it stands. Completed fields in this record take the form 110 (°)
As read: 140 (°)
